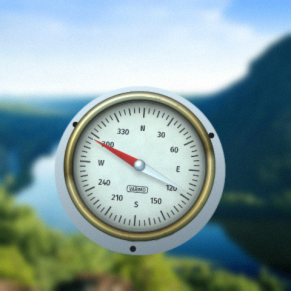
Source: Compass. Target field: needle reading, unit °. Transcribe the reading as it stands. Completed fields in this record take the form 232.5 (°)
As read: 295 (°)
